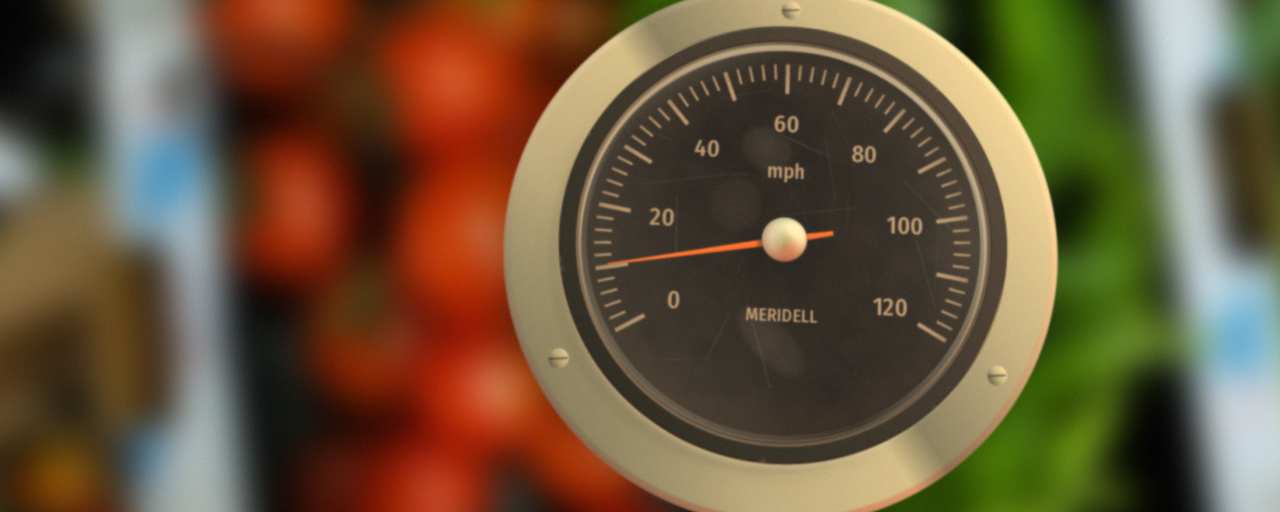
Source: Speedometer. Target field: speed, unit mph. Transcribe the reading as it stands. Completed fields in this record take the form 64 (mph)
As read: 10 (mph)
